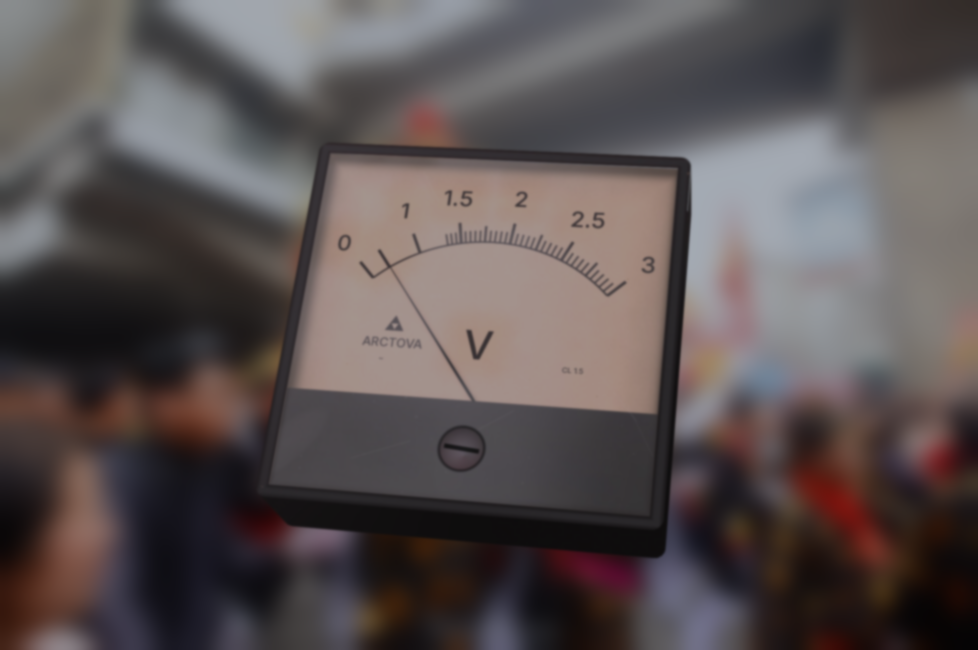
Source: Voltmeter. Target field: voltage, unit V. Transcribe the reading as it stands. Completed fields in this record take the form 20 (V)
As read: 0.5 (V)
